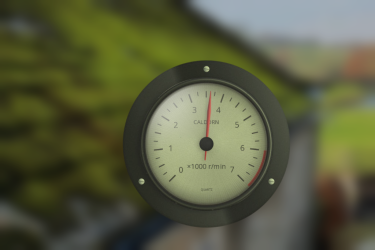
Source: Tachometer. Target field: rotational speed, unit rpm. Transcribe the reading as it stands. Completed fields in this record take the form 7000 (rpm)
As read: 3625 (rpm)
